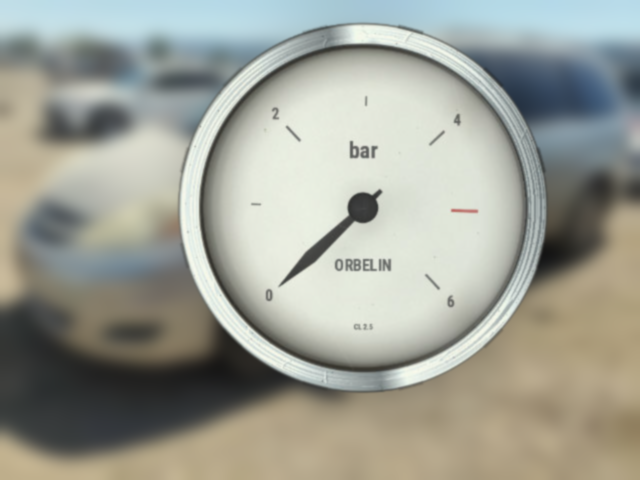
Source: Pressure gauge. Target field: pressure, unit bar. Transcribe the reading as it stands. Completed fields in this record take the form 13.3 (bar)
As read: 0 (bar)
